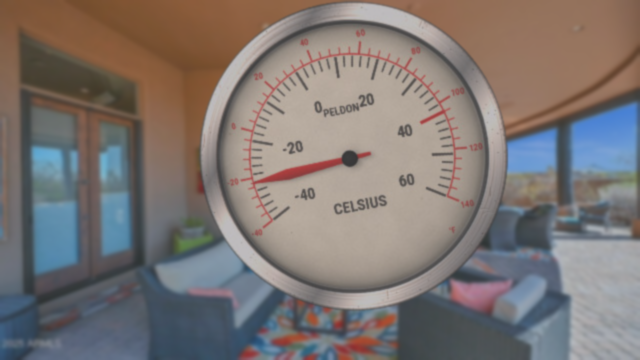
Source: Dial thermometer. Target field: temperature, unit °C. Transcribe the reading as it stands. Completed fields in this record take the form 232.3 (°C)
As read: -30 (°C)
